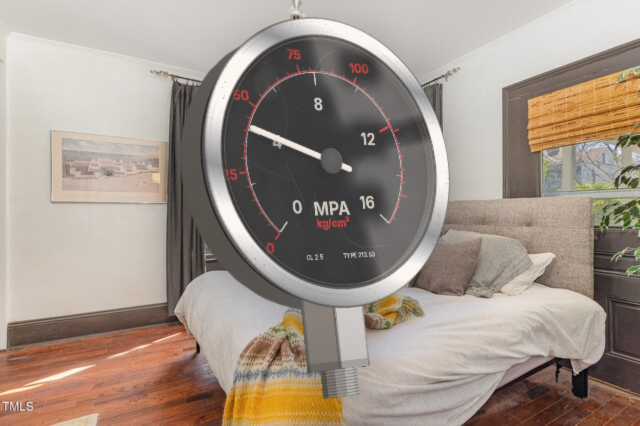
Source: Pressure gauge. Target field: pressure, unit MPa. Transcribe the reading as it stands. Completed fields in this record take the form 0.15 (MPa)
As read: 4 (MPa)
